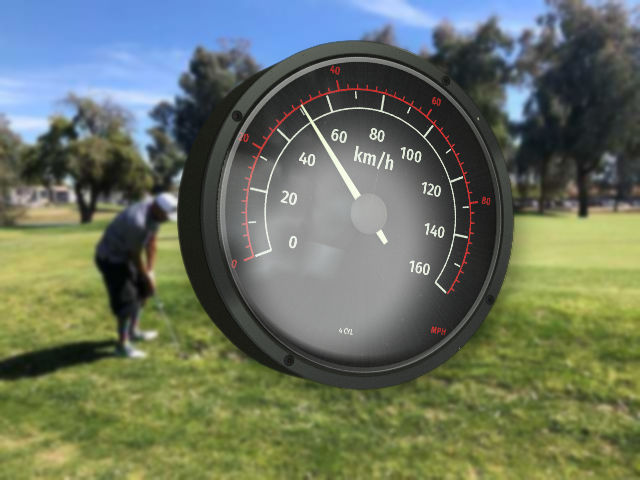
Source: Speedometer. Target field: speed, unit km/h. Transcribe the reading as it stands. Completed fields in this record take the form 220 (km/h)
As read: 50 (km/h)
